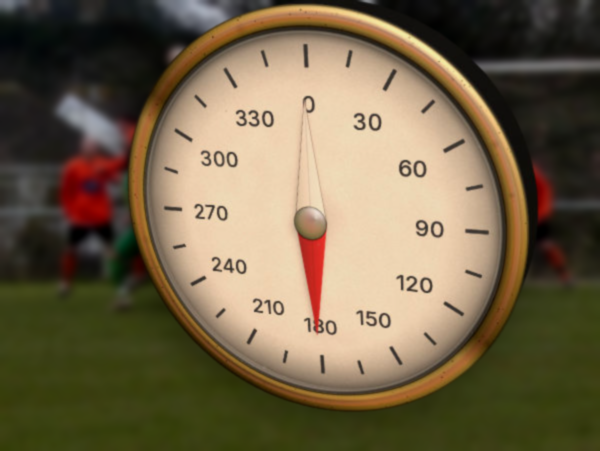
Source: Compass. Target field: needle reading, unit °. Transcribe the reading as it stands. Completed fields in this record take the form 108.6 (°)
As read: 180 (°)
